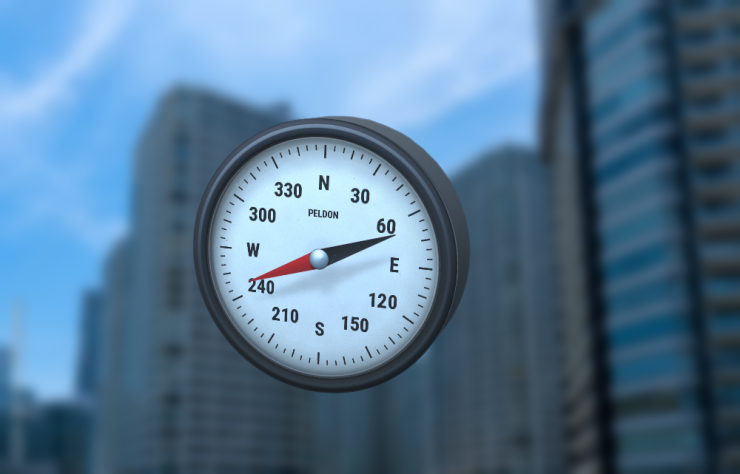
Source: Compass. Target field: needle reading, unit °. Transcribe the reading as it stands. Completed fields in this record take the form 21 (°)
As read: 247.5 (°)
